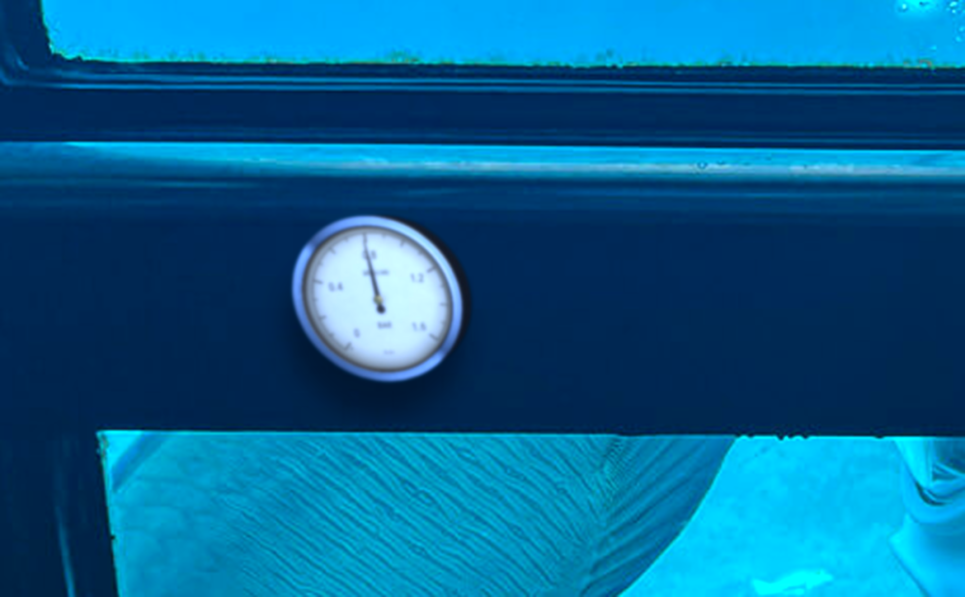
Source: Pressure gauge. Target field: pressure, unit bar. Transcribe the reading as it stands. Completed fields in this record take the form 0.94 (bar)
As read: 0.8 (bar)
